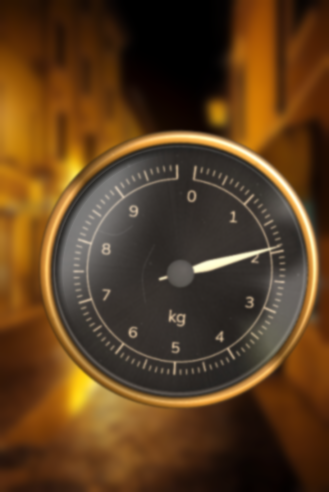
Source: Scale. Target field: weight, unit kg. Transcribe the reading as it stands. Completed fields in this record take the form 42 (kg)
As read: 1.9 (kg)
